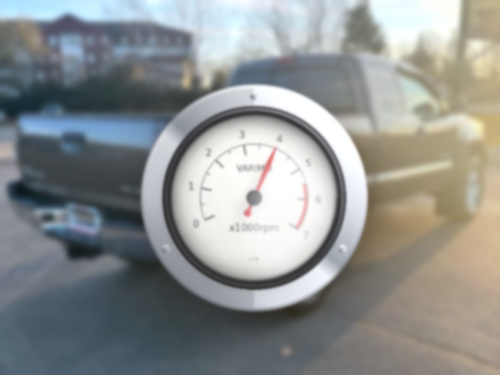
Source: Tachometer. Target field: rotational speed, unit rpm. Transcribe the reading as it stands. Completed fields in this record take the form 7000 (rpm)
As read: 4000 (rpm)
